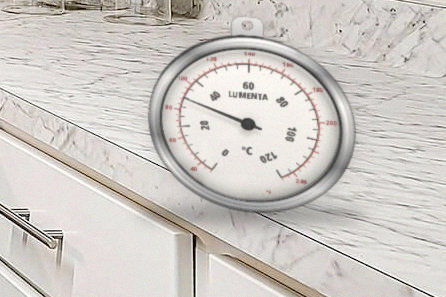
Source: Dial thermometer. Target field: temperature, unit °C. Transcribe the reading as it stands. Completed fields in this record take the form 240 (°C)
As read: 32 (°C)
